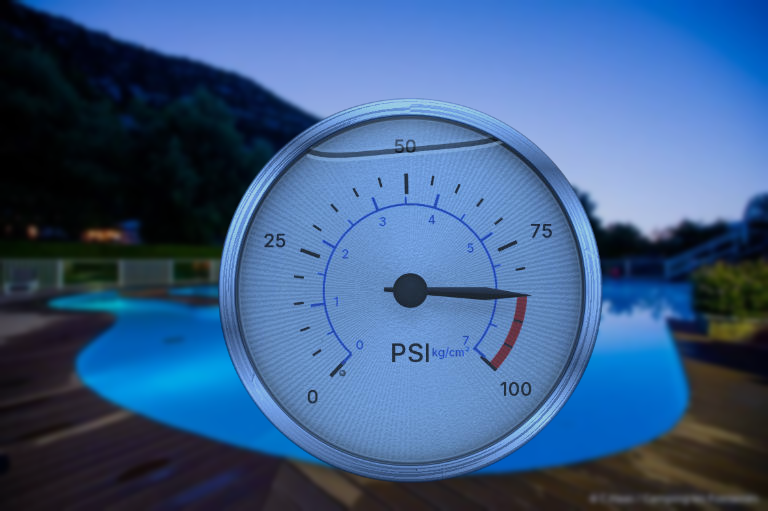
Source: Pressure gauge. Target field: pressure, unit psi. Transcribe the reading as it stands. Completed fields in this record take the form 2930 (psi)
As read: 85 (psi)
